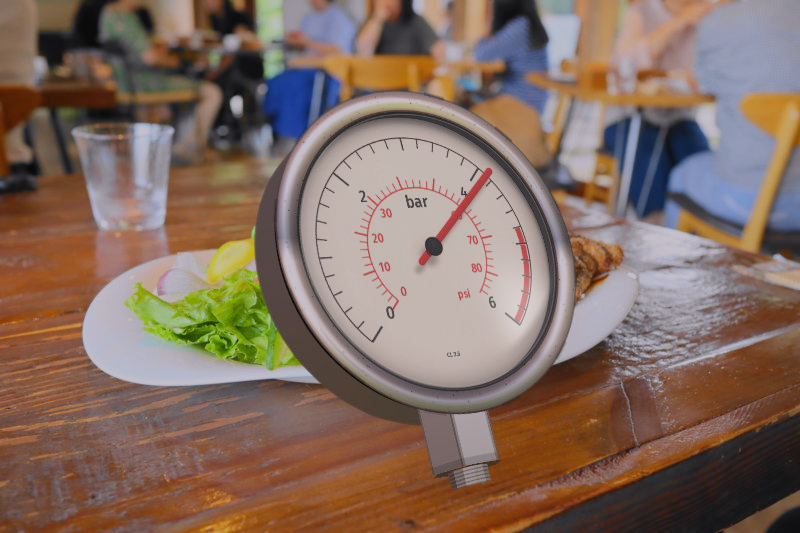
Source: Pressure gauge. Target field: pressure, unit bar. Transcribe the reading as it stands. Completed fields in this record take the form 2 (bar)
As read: 4.1 (bar)
